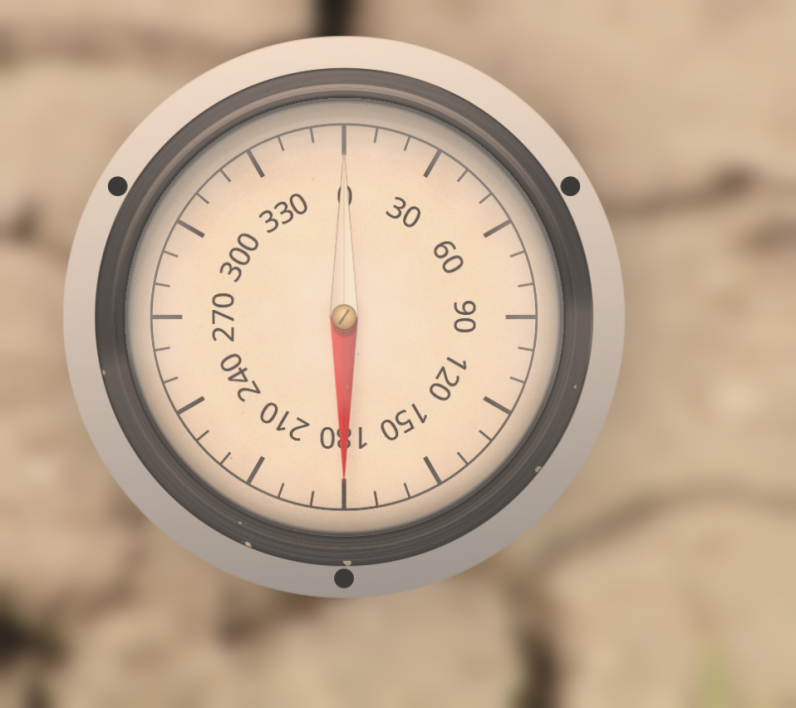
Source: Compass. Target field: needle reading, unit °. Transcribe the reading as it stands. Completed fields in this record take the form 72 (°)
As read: 180 (°)
